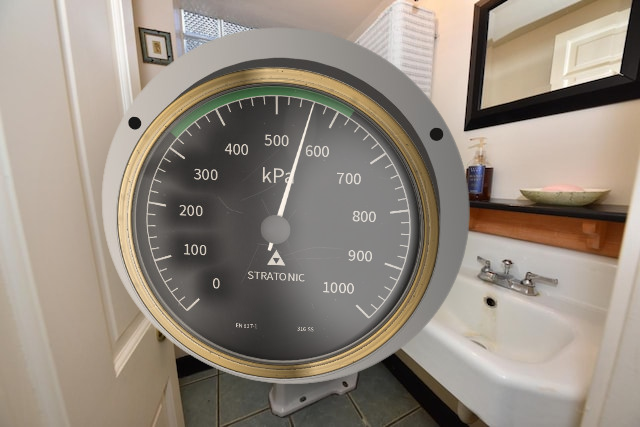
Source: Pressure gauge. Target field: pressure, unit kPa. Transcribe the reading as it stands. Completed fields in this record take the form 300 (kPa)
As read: 560 (kPa)
